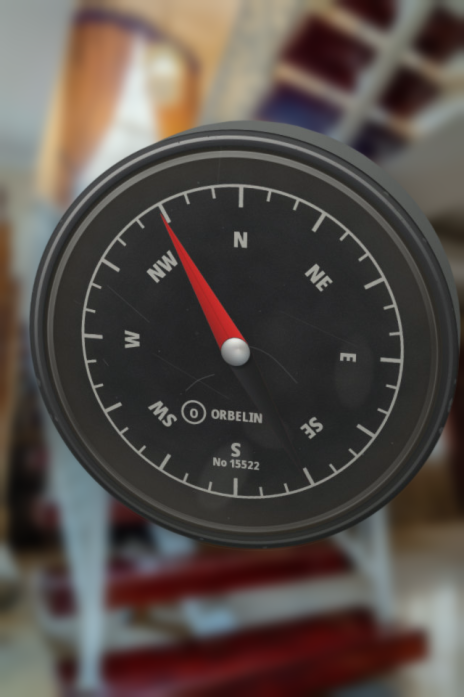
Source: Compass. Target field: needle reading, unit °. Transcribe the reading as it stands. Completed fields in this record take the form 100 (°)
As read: 330 (°)
